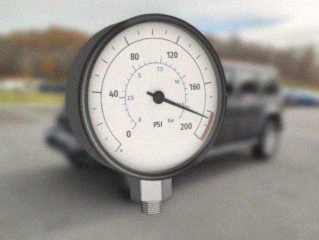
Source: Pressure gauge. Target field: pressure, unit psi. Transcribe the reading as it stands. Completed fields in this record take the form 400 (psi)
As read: 185 (psi)
